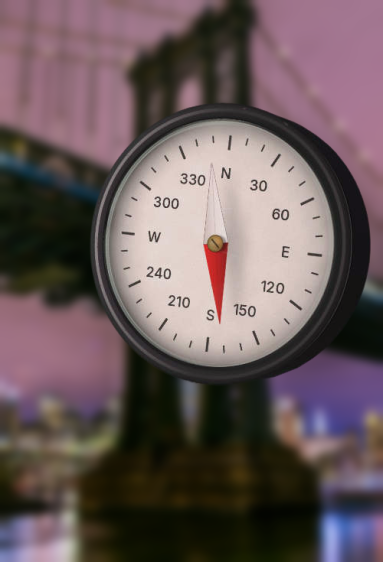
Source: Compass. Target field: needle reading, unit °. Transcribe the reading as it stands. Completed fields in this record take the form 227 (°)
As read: 170 (°)
